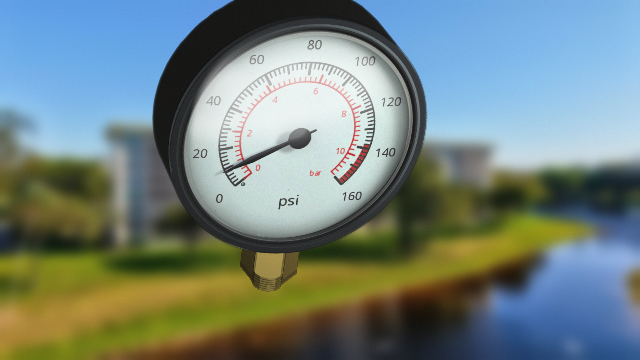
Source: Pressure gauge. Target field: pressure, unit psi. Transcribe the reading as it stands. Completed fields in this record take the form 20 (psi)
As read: 10 (psi)
